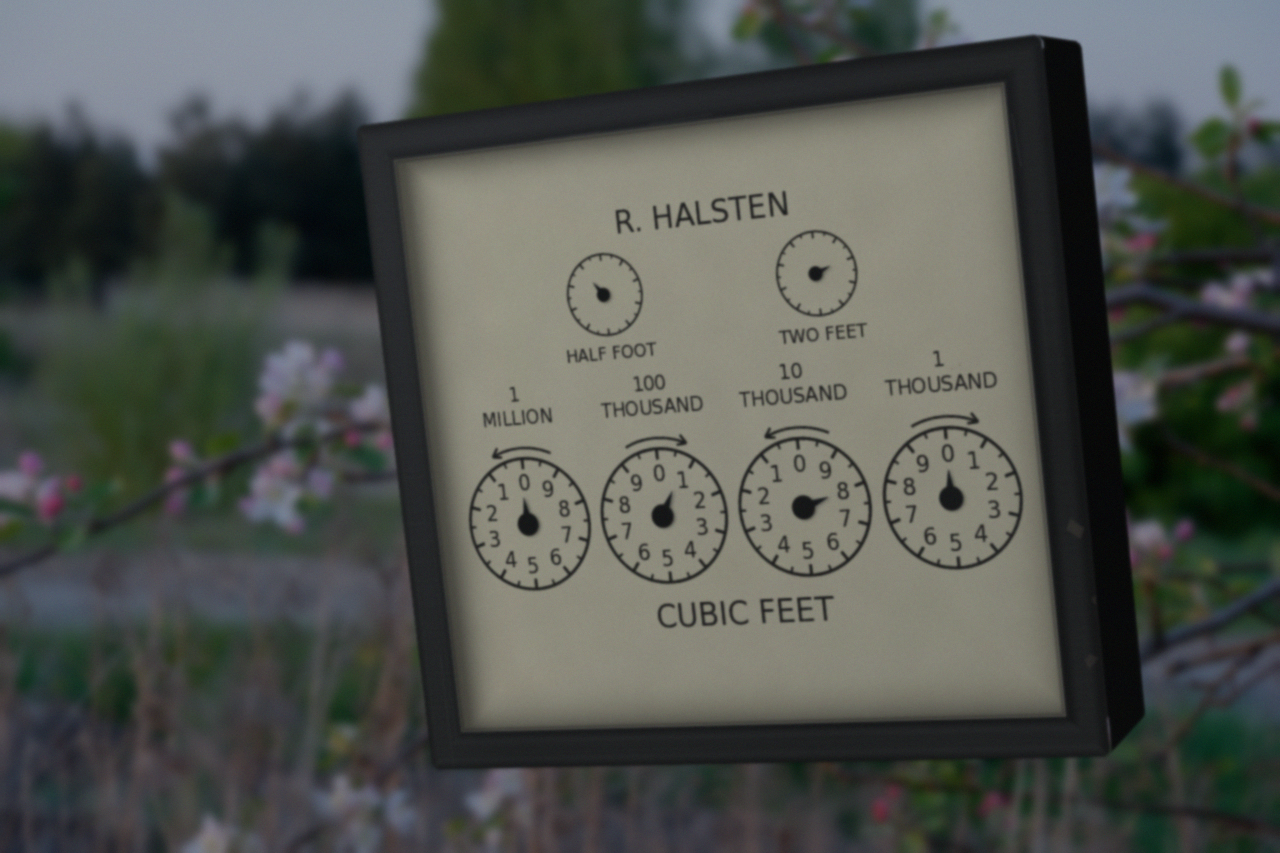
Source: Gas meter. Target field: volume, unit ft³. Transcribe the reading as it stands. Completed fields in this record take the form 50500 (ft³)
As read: 8000 (ft³)
